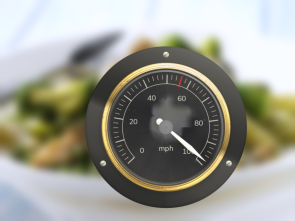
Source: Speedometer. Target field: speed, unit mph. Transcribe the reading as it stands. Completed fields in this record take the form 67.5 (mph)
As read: 98 (mph)
